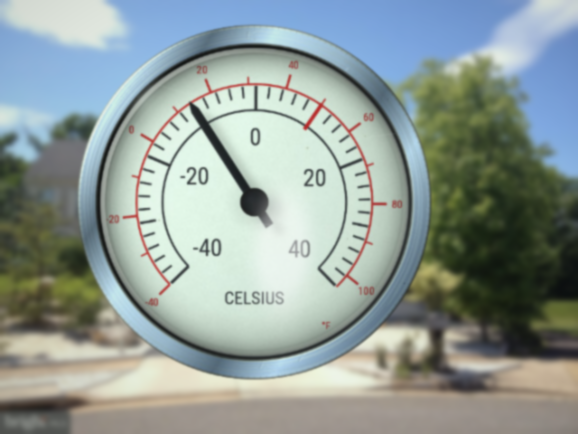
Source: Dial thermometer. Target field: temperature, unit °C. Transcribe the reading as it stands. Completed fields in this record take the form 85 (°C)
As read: -10 (°C)
